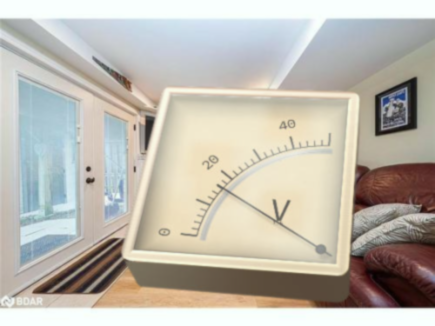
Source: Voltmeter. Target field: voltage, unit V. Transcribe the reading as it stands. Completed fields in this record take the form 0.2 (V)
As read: 16 (V)
